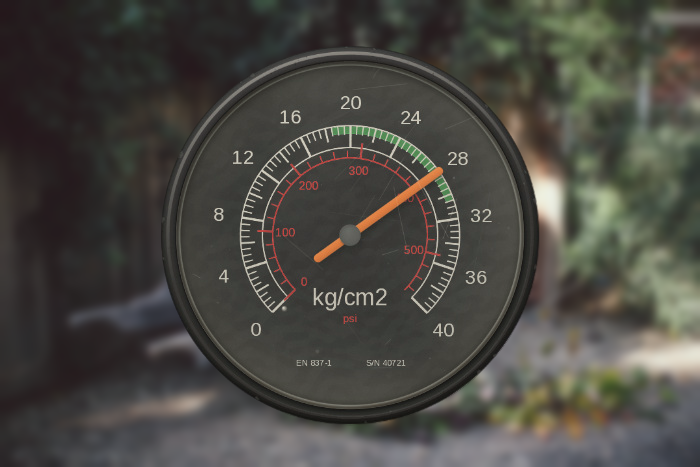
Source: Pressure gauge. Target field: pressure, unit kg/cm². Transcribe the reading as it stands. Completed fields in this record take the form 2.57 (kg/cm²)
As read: 28 (kg/cm²)
